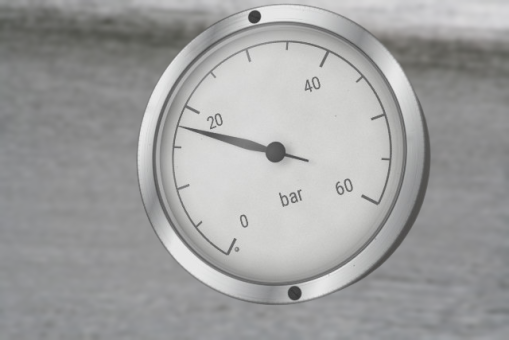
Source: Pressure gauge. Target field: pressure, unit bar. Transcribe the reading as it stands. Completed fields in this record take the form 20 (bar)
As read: 17.5 (bar)
